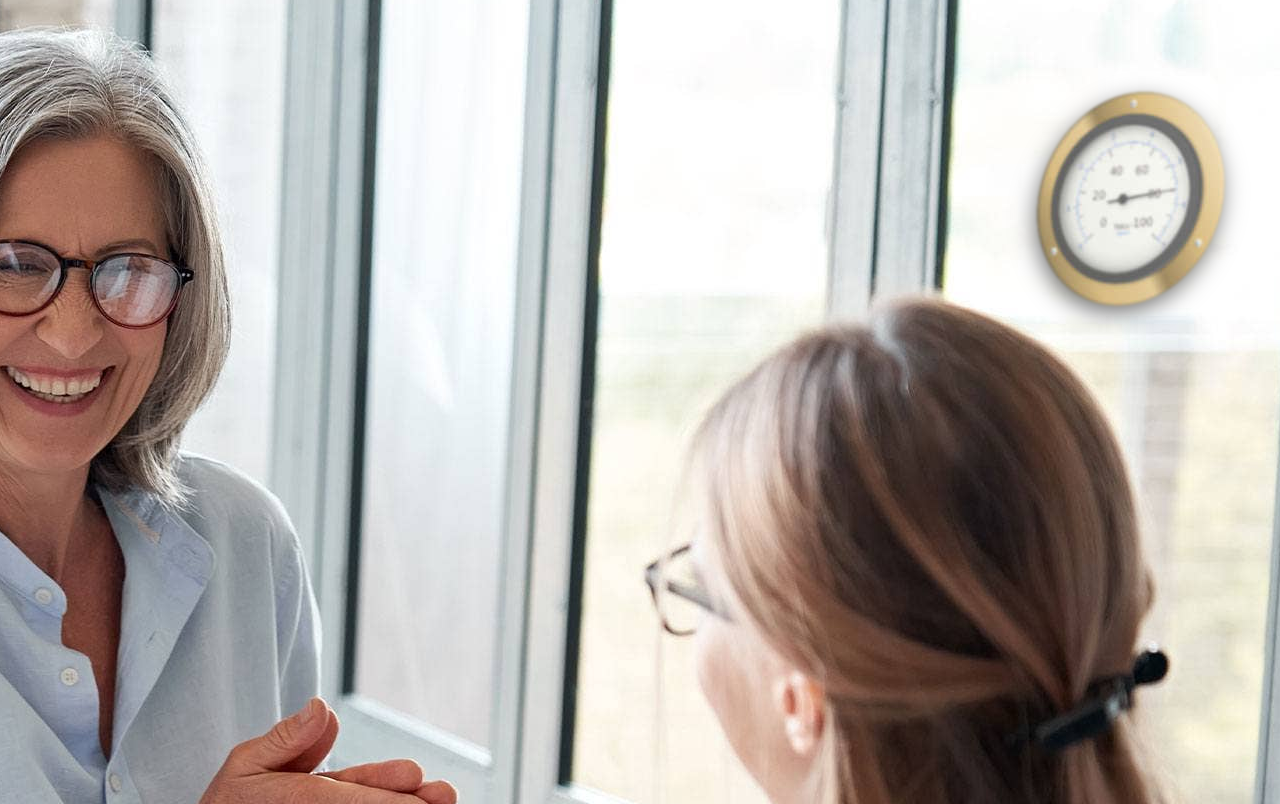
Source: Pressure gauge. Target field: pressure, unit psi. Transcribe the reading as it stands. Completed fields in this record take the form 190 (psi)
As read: 80 (psi)
